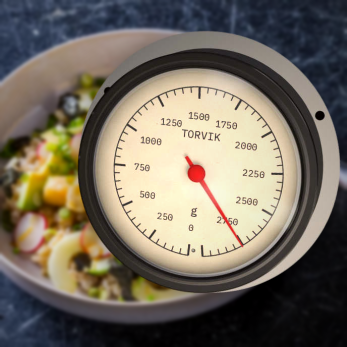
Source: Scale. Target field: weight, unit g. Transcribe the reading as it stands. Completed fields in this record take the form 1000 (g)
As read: 2750 (g)
